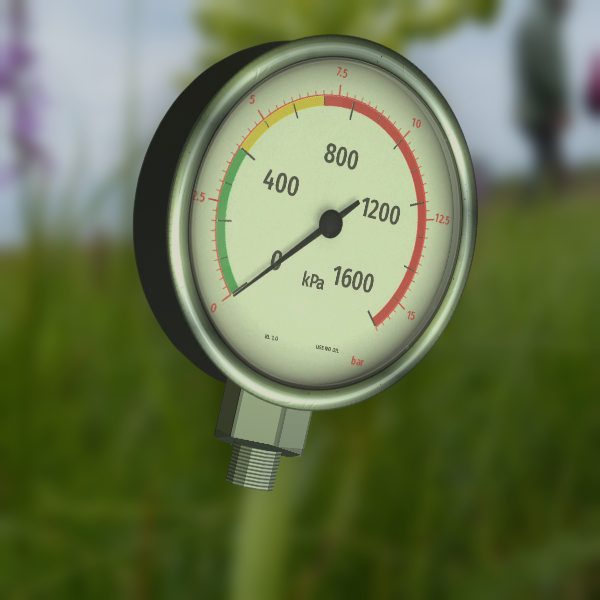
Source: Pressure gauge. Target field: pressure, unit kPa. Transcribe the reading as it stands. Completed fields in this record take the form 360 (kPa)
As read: 0 (kPa)
